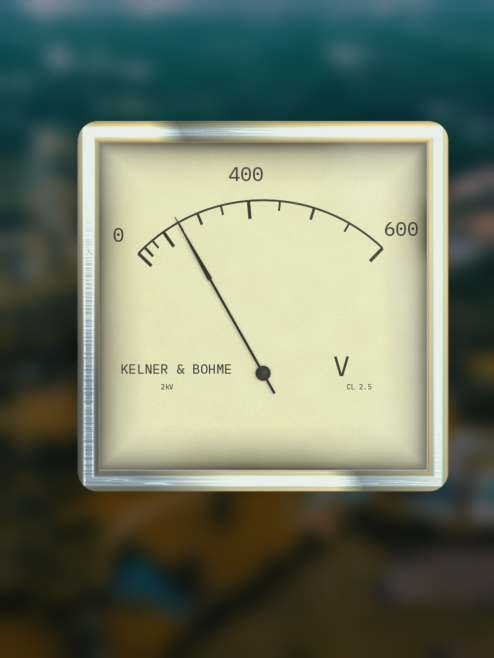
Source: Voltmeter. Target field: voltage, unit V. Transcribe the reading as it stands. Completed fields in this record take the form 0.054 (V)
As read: 250 (V)
